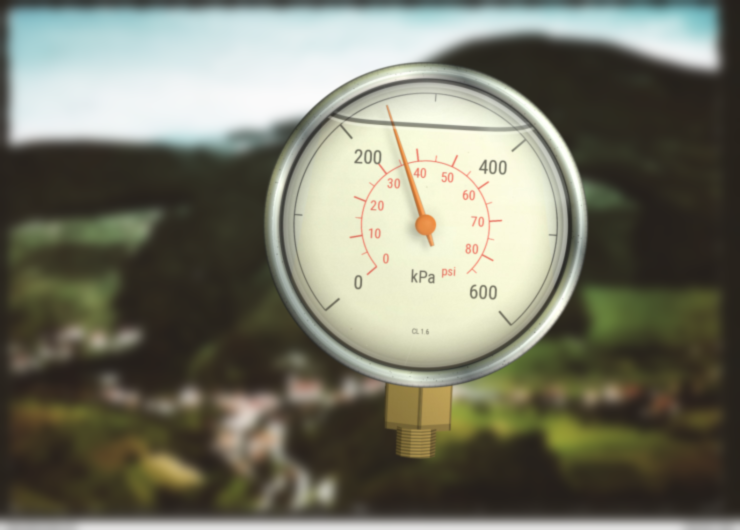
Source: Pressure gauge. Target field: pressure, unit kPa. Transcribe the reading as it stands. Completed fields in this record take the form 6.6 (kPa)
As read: 250 (kPa)
